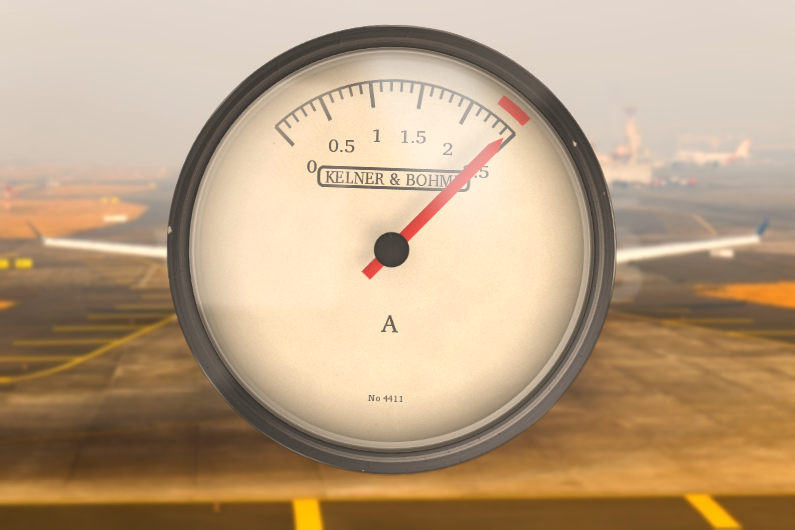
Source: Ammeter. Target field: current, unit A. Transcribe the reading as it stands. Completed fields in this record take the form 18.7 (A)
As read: 2.45 (A)
